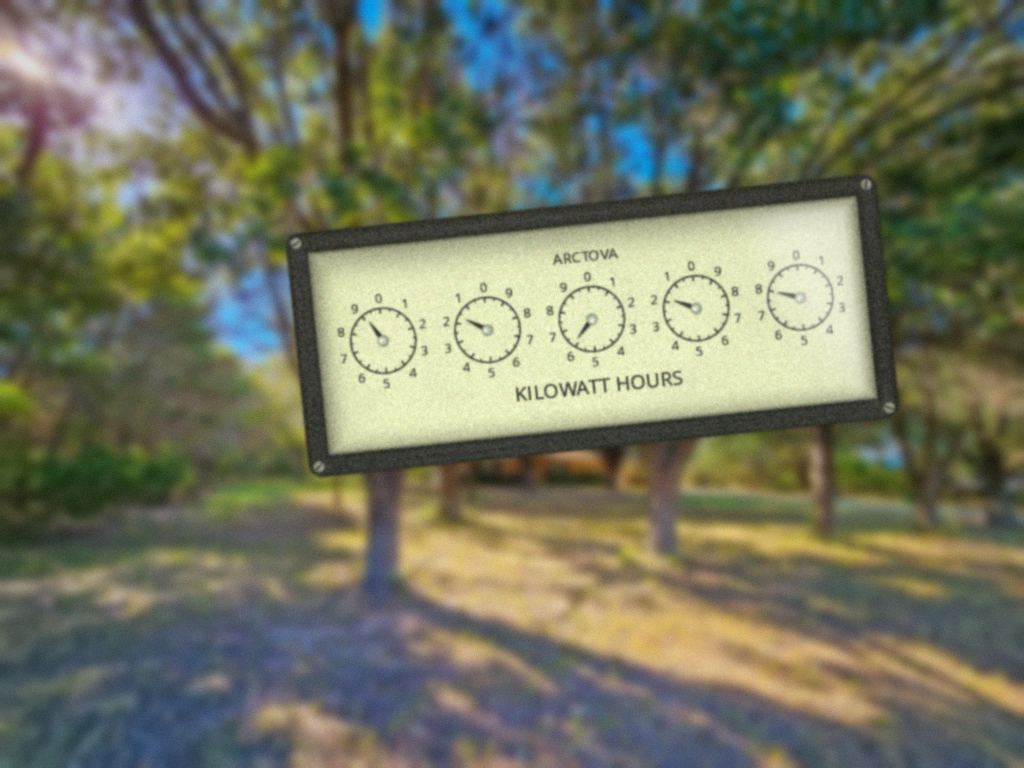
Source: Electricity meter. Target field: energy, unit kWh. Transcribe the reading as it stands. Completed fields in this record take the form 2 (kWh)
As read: 91618 (kWh)
